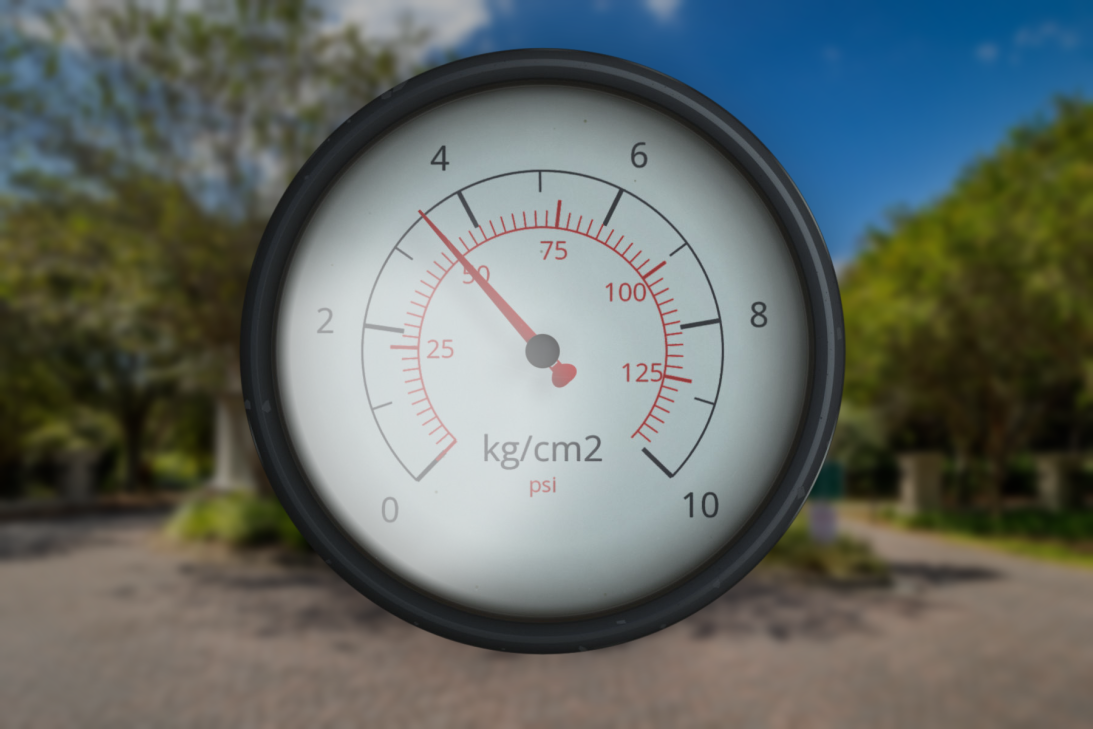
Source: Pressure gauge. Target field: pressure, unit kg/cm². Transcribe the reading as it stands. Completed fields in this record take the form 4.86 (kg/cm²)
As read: 3.5 (kg/cm²)
